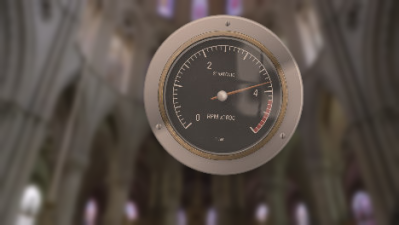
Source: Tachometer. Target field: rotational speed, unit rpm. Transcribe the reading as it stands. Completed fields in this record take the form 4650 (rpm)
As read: 3800 (rpm)
